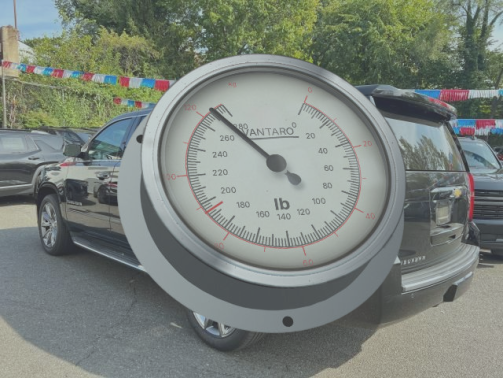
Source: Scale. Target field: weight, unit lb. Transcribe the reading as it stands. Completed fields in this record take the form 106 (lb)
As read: 270 (lb)
